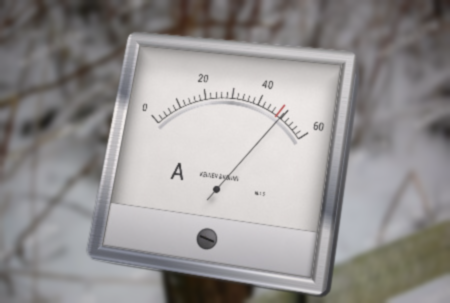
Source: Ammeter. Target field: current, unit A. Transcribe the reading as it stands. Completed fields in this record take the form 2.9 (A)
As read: 50 (A)
